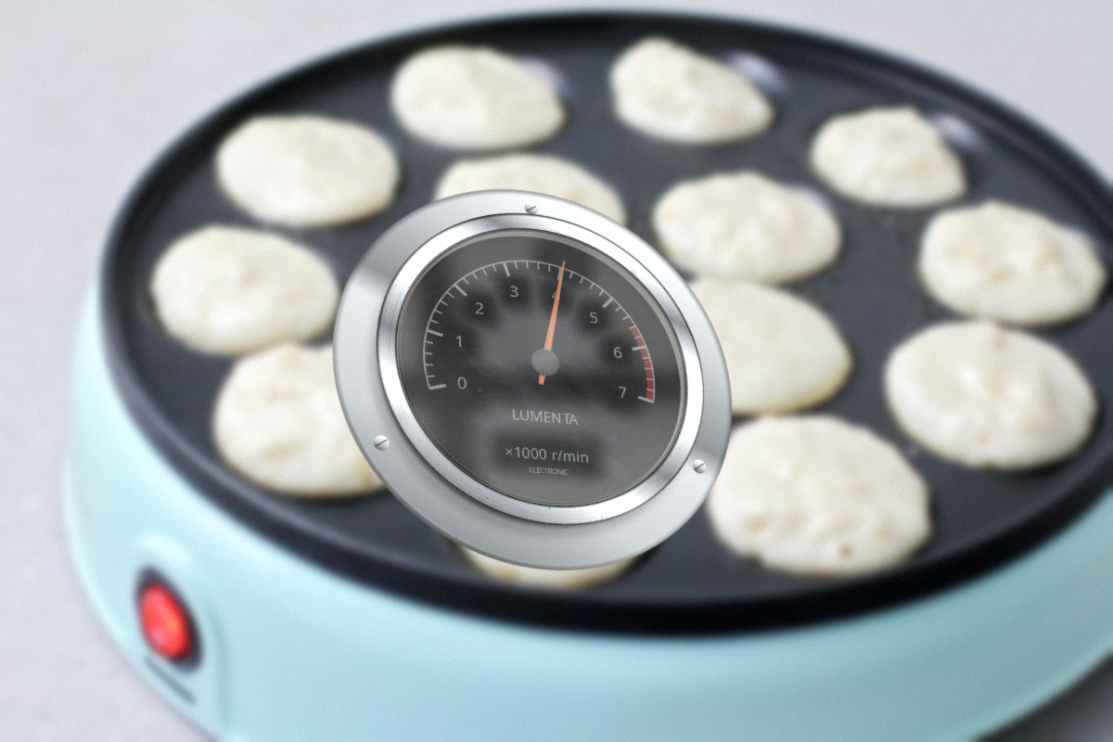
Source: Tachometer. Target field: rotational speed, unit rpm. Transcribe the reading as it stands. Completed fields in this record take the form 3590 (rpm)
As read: 4000 (rpm)
